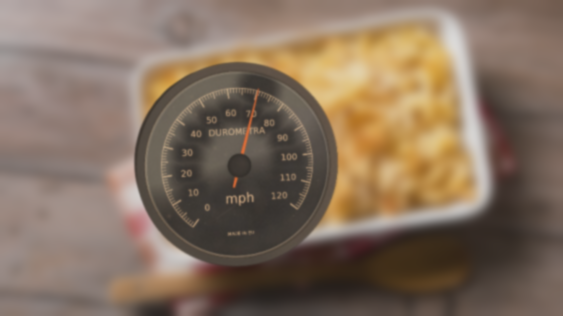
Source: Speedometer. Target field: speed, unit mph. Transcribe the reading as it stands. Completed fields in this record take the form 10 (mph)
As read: 70 (mph)
